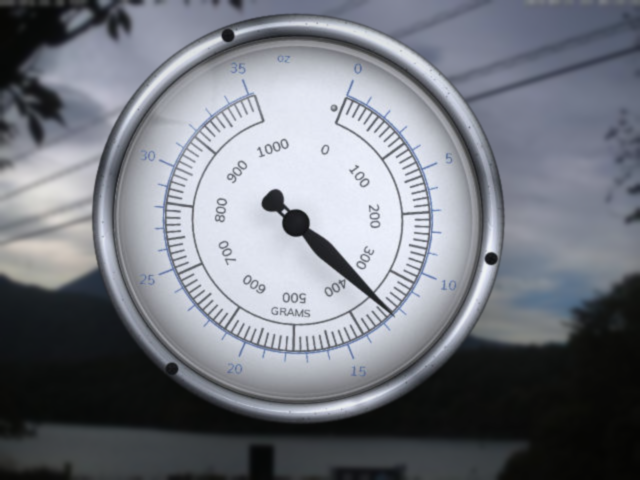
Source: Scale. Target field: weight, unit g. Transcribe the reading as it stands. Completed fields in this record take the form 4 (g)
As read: 350 (g)
